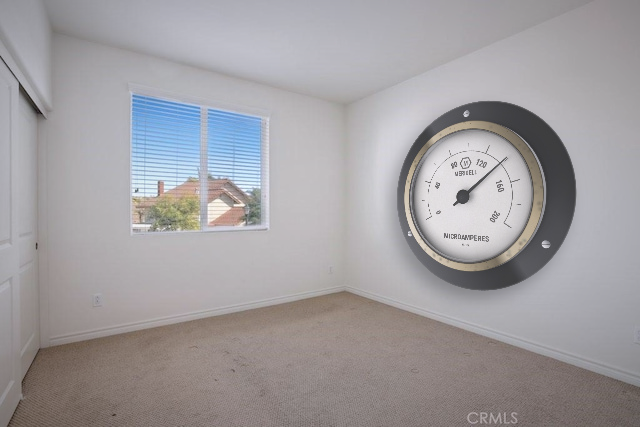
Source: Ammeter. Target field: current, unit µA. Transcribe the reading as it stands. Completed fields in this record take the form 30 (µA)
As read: 140 (µA)
